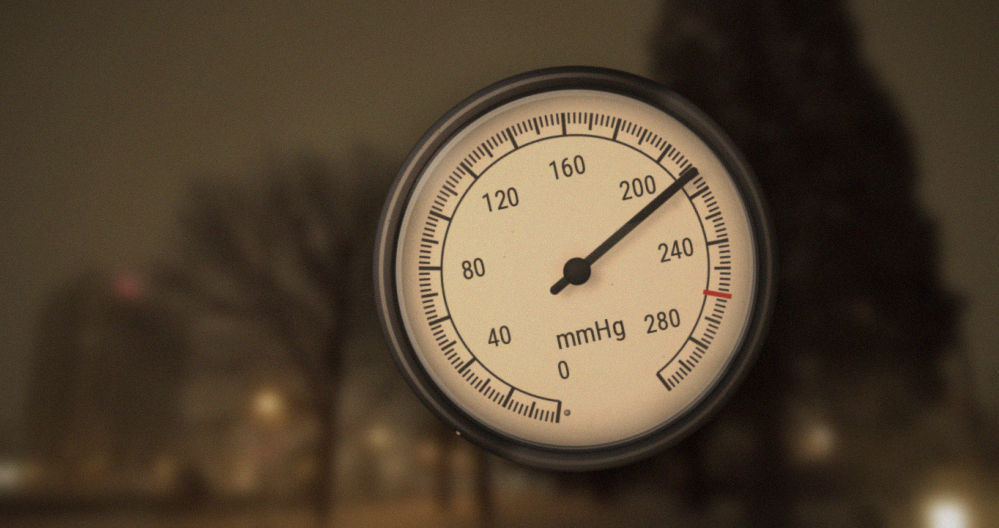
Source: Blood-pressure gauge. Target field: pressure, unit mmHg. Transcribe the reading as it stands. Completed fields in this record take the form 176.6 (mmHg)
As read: 212 (mmHg)
